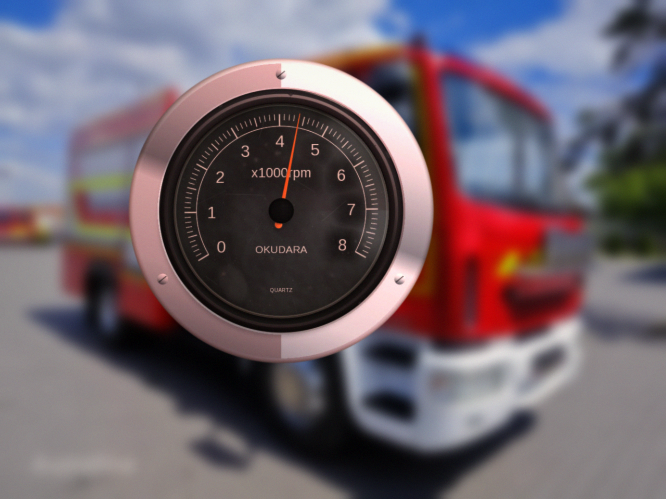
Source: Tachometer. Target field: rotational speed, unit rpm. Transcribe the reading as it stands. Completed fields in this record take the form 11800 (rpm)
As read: 4400 (rpm)
